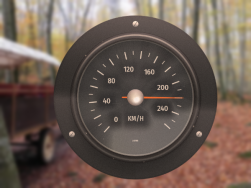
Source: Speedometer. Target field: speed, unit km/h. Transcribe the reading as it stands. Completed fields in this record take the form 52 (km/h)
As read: 220 (km/h)
